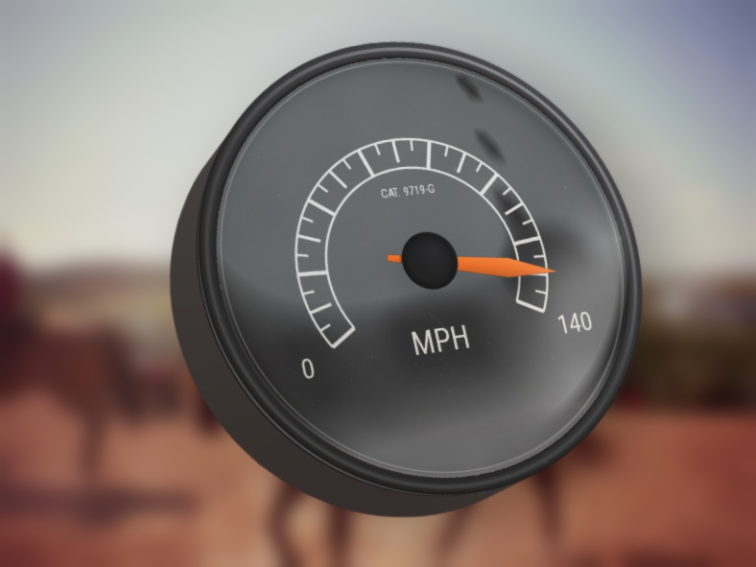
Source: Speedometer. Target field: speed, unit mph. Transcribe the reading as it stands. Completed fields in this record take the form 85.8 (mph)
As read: 130 (mph)
